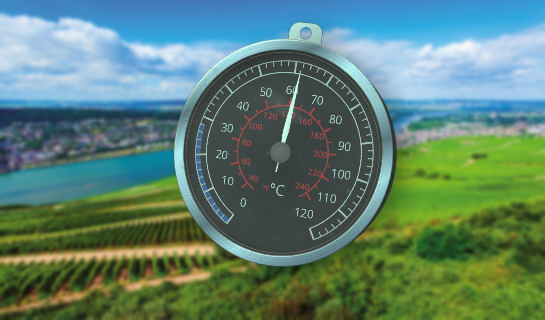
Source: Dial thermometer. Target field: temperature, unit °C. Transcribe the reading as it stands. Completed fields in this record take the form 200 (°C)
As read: 62 (°C)
